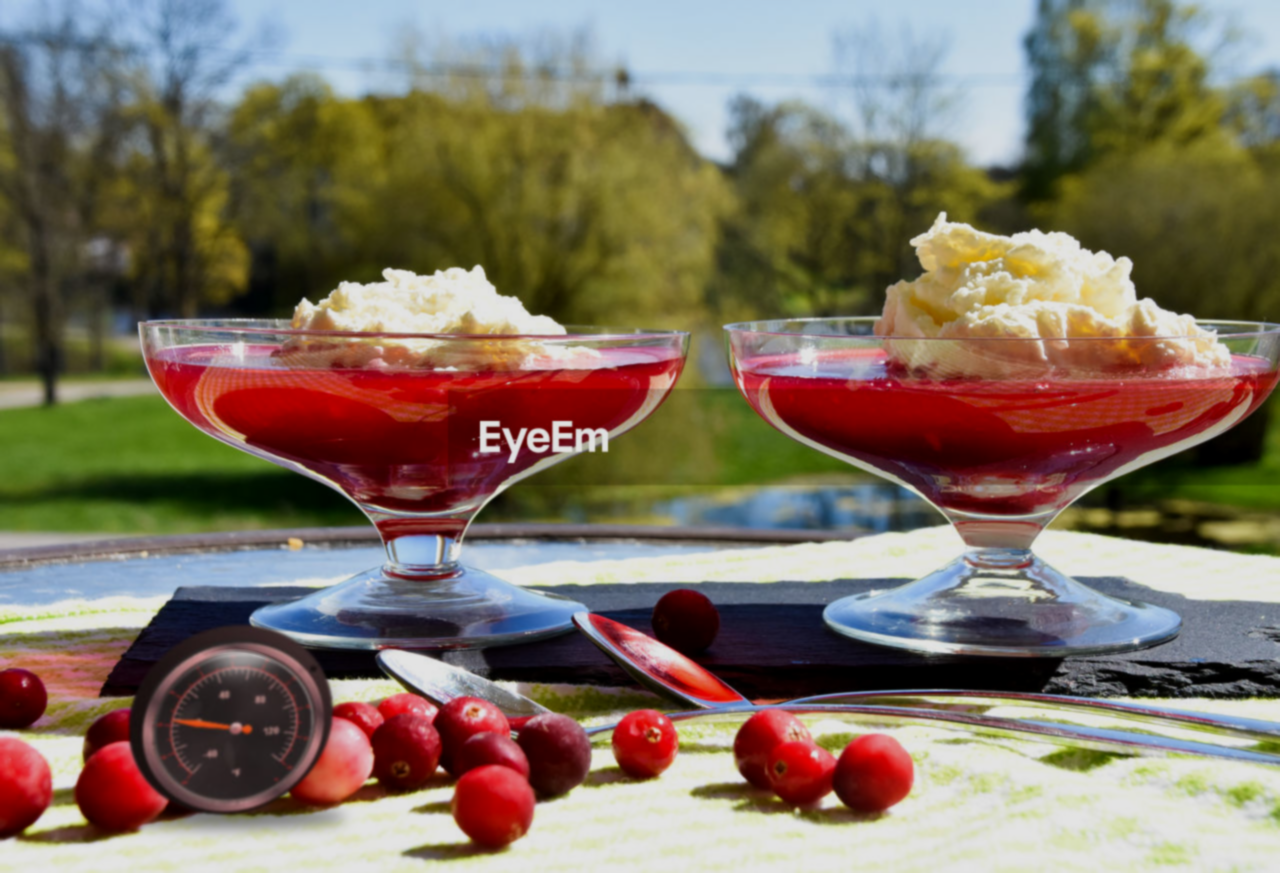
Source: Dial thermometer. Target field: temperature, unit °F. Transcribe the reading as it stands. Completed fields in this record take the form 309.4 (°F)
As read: 0 (°F)
